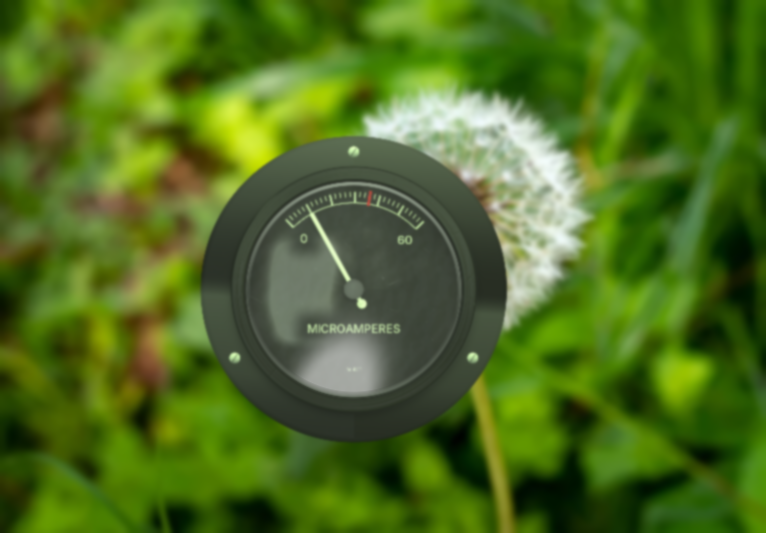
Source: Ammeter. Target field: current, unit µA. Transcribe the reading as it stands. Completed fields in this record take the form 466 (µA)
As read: 10 (µA)
